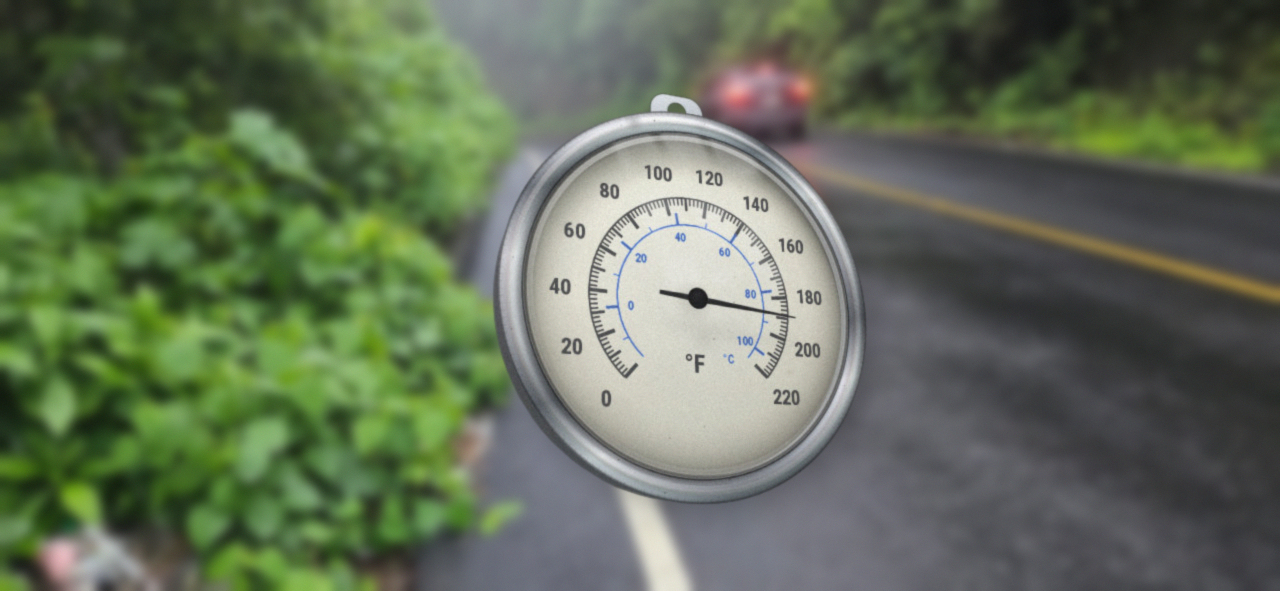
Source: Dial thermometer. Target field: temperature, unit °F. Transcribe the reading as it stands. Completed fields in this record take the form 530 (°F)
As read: 190 (°F)
